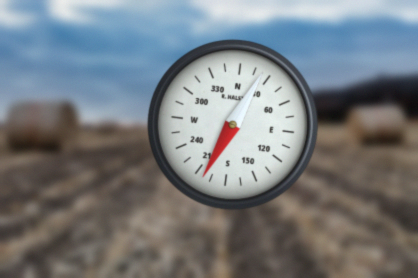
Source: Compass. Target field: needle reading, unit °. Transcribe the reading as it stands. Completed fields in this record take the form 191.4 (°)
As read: 202.5 (°)
